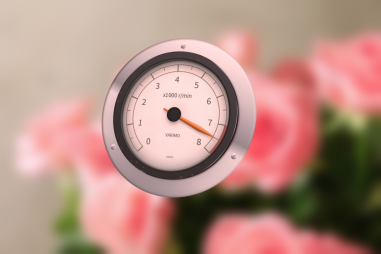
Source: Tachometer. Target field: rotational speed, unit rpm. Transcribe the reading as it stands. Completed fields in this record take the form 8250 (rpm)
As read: 7500 (rpm)
